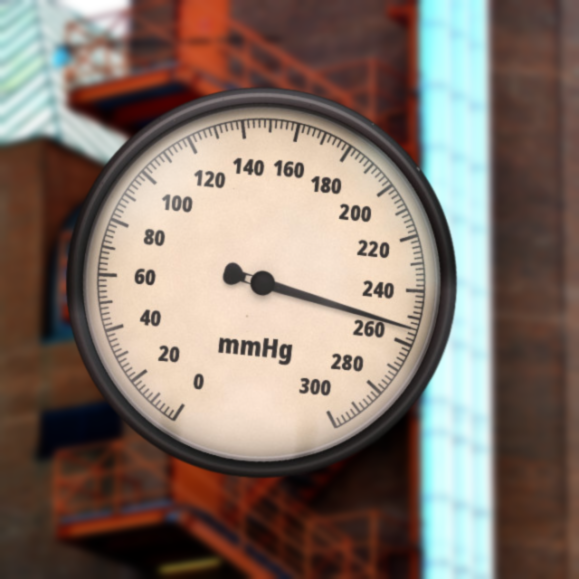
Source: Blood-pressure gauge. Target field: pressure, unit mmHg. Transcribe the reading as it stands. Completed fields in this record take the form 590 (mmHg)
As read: 254 (mmHg)
